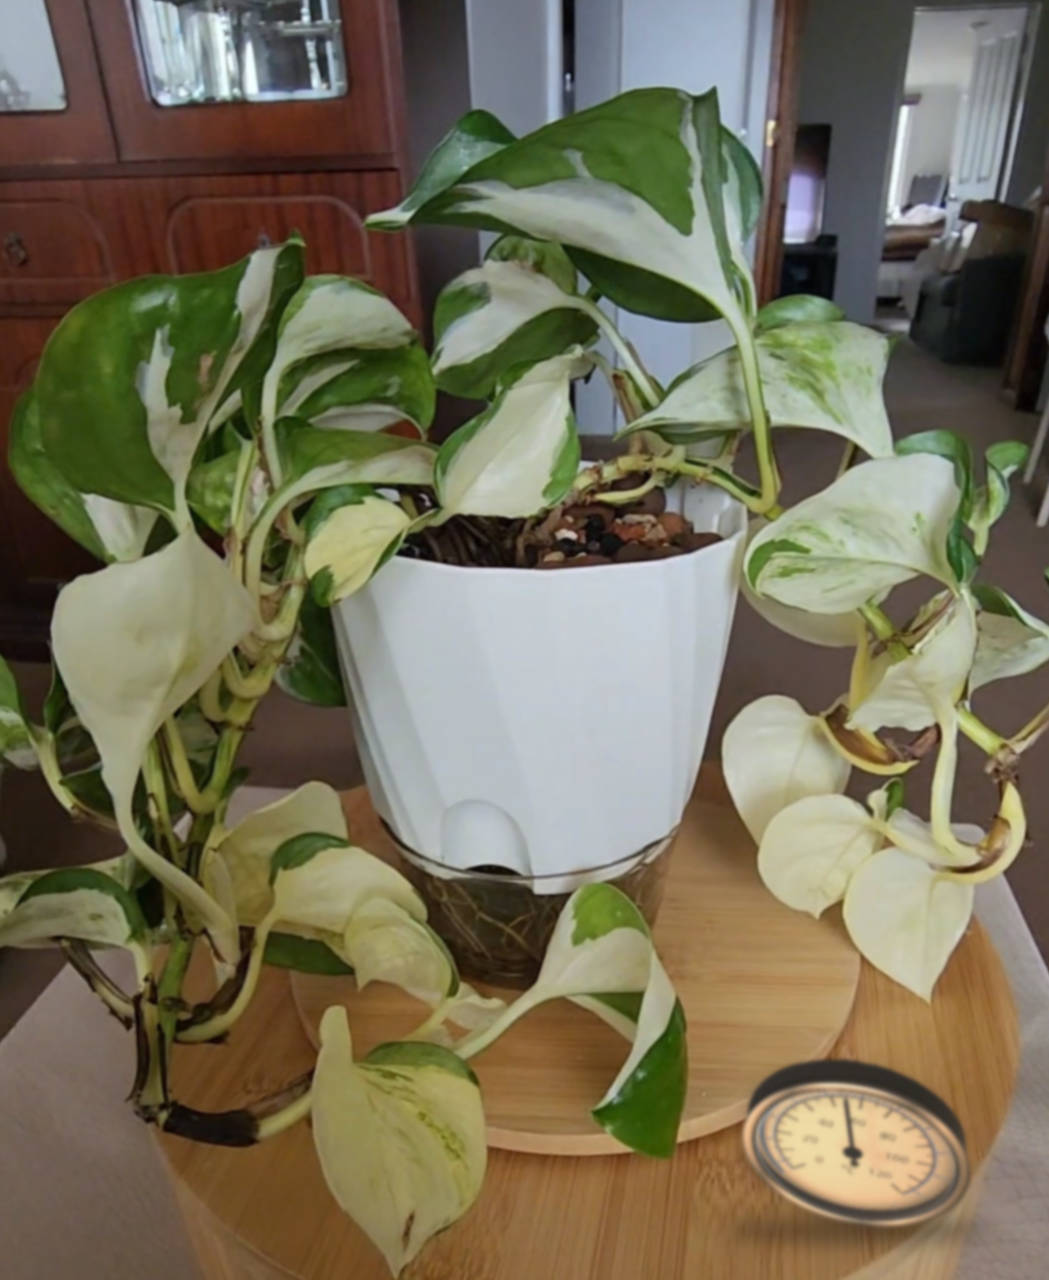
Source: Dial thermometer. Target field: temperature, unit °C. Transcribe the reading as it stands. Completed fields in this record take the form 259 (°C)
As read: 55 (°C)
